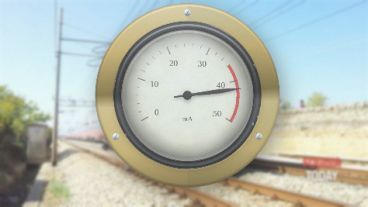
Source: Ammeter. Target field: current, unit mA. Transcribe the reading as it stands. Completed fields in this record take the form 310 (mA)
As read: 42 (mA)
